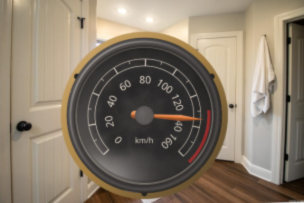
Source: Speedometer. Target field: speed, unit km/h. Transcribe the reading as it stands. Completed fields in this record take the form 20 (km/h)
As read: 135 (km/h)
